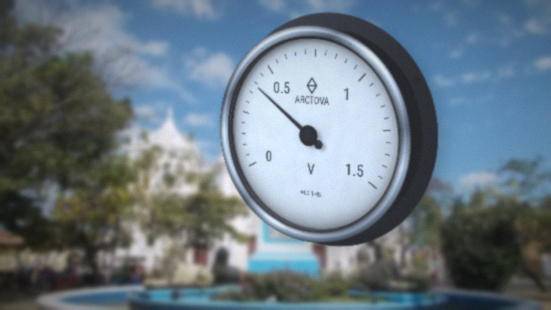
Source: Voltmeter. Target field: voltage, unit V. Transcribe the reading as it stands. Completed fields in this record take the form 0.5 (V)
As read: 0.4 (V)
